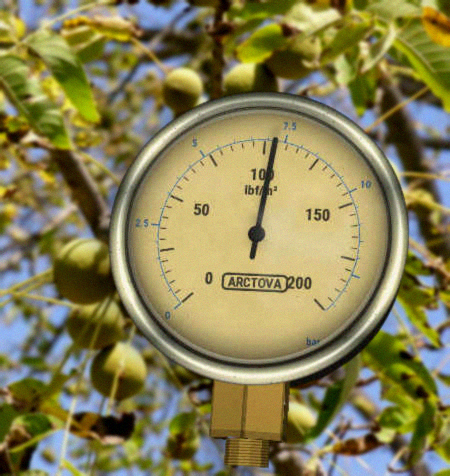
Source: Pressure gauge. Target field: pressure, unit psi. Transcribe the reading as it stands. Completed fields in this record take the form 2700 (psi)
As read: 105 (psi)
